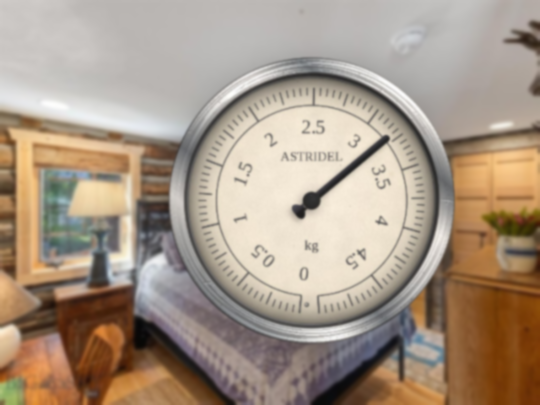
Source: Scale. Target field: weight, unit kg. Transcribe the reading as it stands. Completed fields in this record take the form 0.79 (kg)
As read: 3.2 (kg)
